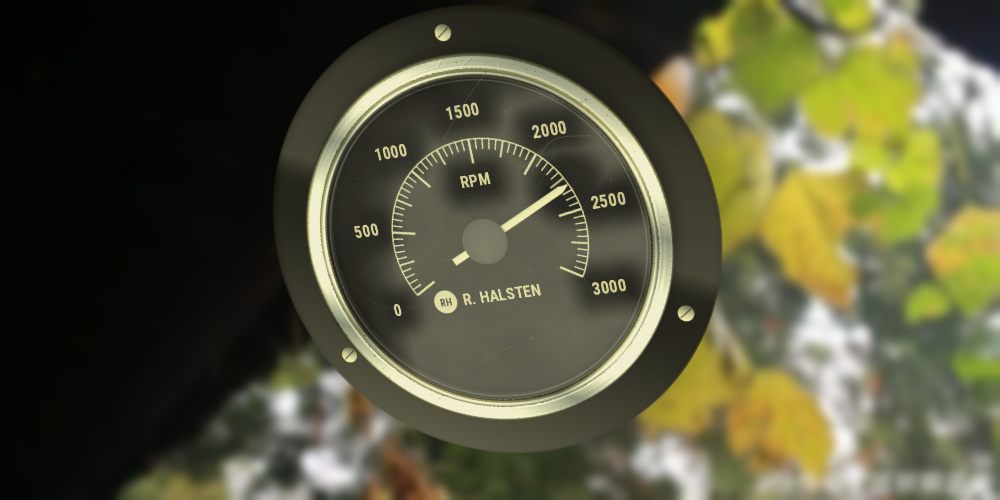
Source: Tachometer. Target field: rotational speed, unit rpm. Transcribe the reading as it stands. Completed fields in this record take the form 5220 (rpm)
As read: 2300 (rpm)
